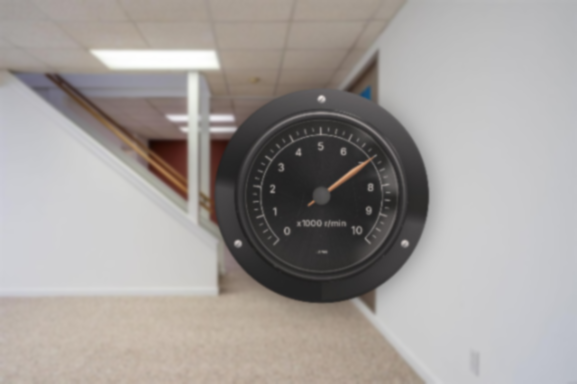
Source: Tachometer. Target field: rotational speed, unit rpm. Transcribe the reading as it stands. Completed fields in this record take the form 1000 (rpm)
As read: 7000 (rpm)
